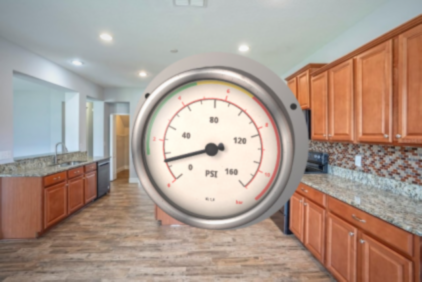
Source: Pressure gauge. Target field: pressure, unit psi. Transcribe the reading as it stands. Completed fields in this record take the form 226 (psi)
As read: 15 (psi)
